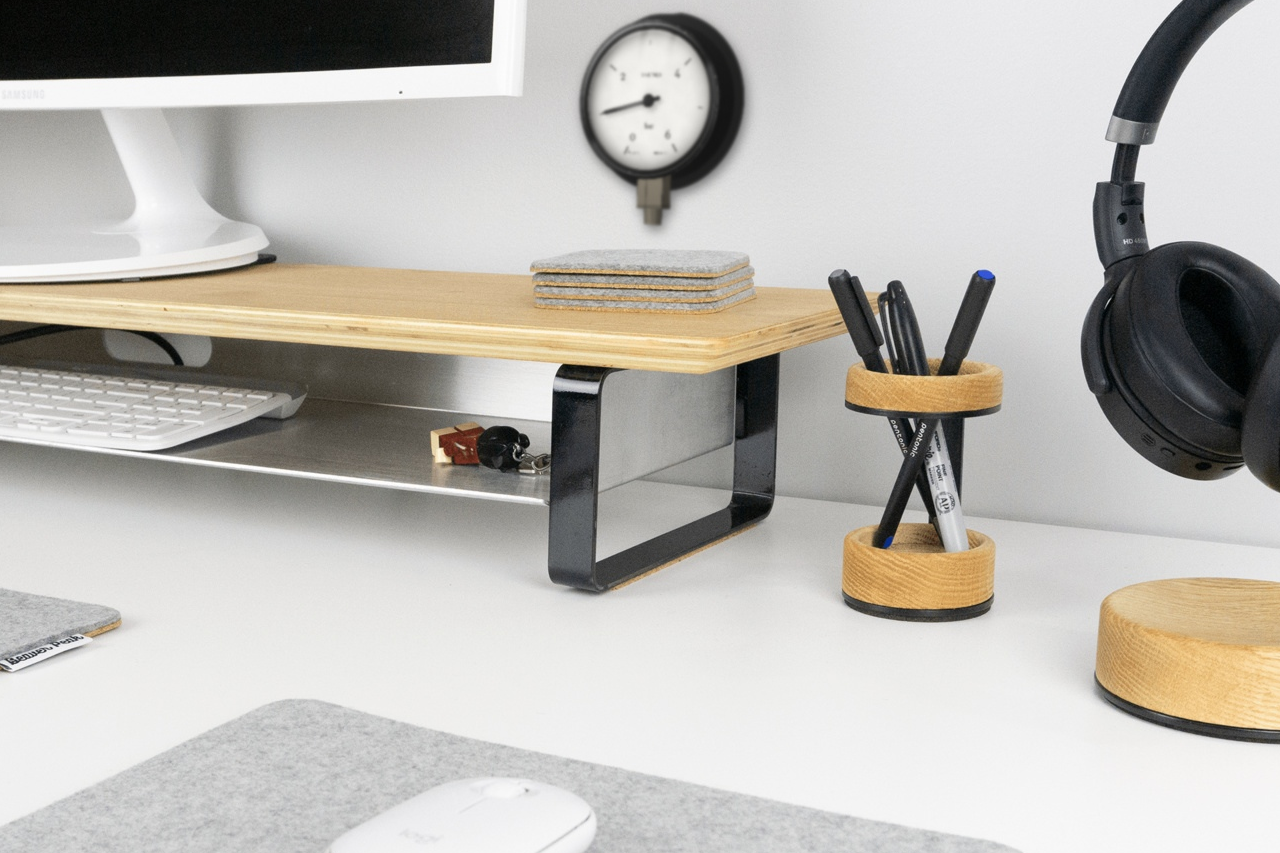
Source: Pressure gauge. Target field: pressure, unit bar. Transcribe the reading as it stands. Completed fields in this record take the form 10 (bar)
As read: 1 (bar)
